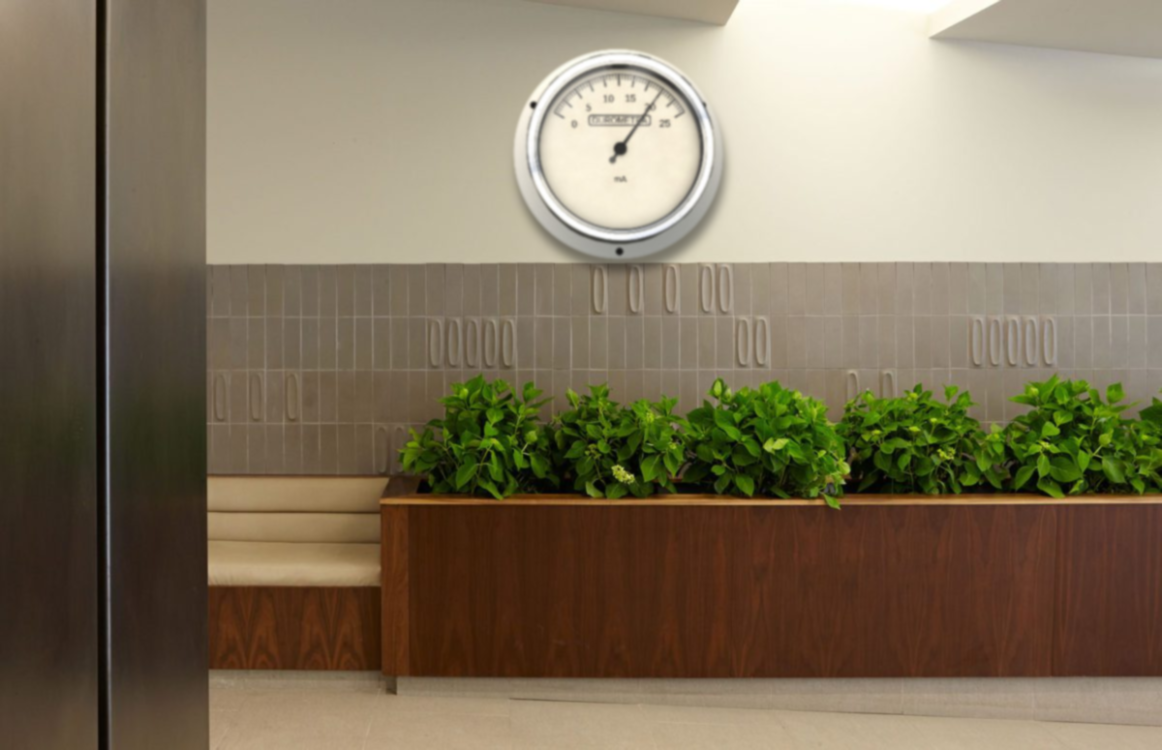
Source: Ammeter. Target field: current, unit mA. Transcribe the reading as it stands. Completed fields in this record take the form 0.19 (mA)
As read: 20 (mA)
